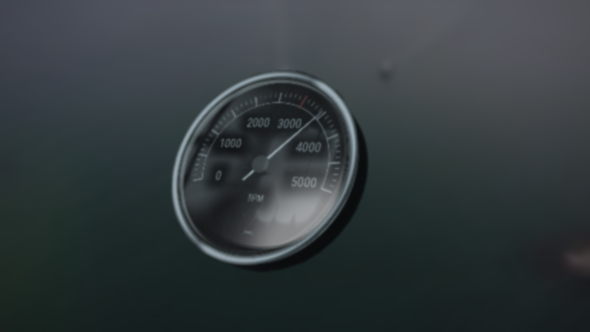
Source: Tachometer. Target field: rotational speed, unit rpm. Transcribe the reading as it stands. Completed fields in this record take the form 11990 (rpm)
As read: 3500 (rpm)
